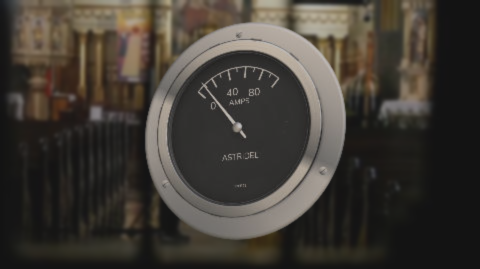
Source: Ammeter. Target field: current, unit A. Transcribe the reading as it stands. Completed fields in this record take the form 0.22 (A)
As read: 10 (A)
